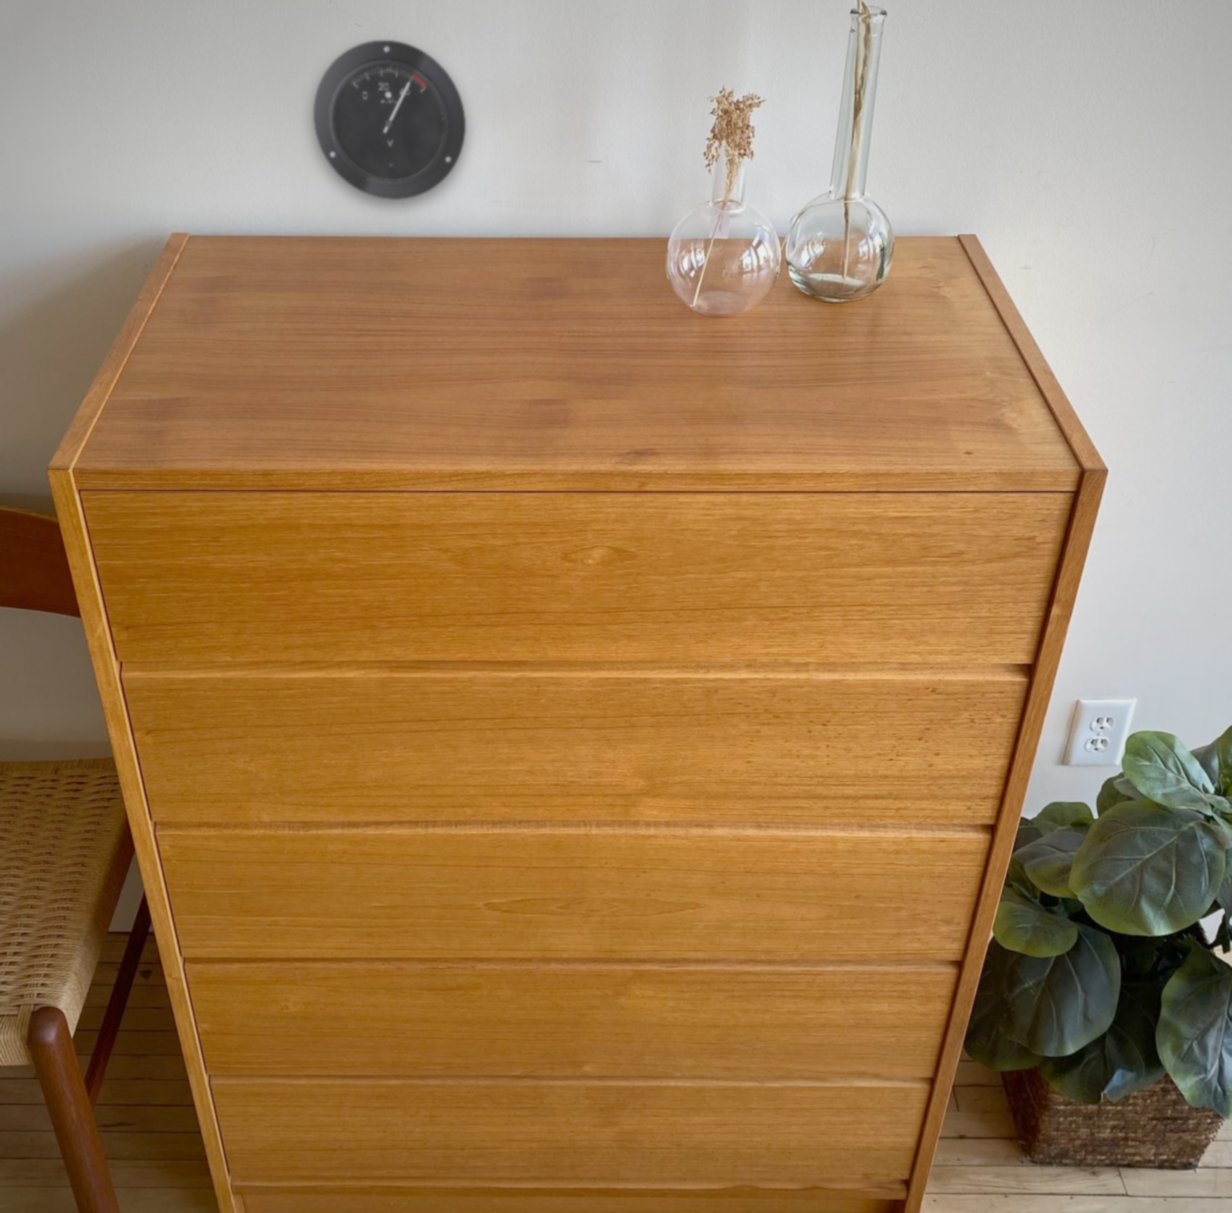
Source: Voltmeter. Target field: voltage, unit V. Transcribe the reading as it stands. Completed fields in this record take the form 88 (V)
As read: 40 (V)
